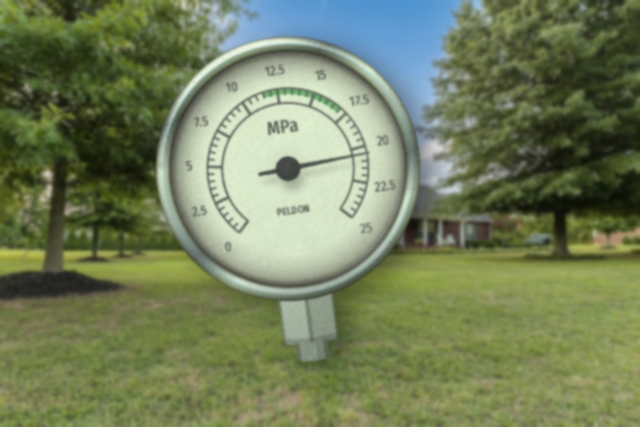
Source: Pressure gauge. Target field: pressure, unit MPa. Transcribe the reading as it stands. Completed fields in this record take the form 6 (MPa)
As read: 20.5 (MPa)
